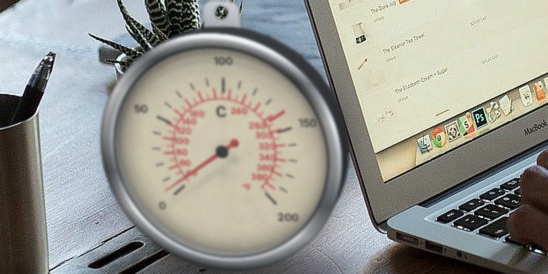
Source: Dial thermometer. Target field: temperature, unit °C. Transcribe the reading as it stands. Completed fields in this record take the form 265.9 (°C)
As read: 5 (°C)
